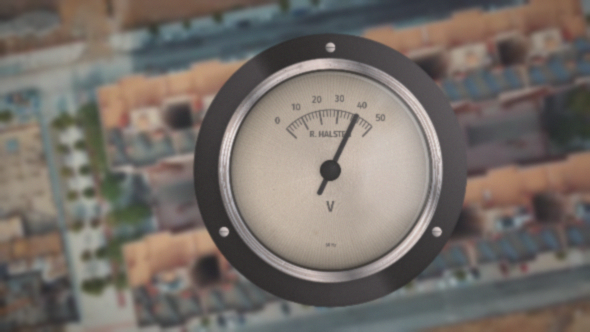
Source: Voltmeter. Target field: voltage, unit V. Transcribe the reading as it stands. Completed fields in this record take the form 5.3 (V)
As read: 40 (V)
